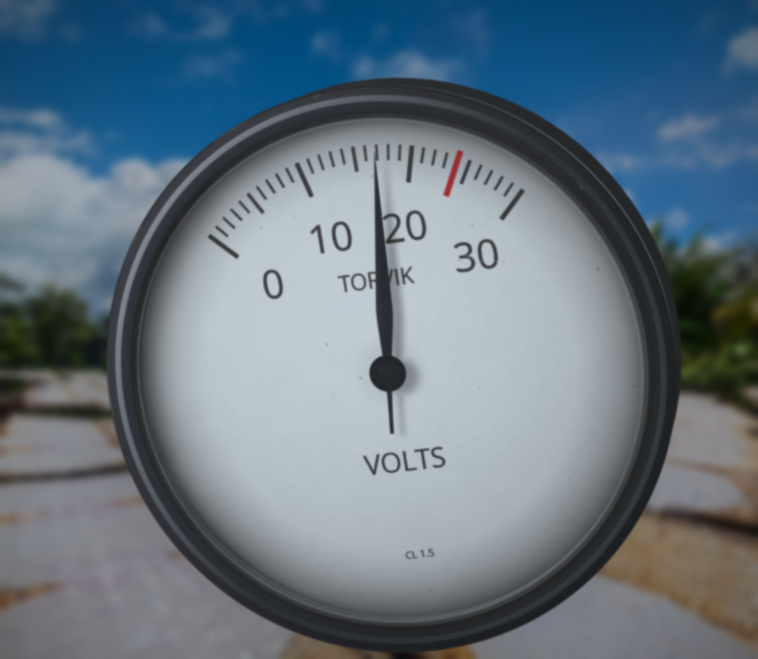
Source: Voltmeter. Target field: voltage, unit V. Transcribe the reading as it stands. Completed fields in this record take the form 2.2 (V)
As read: 17 (V)
